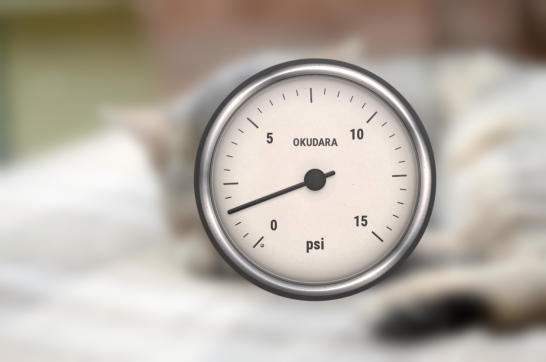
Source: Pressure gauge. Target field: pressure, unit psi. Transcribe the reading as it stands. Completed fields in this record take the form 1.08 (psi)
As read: 1.5 (psi)
